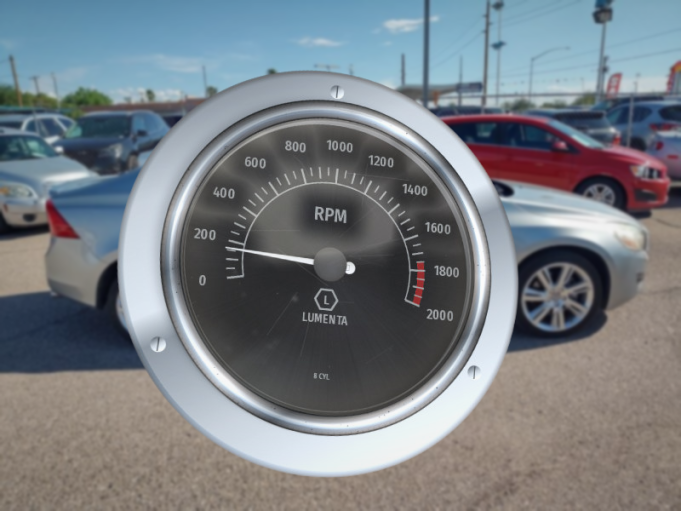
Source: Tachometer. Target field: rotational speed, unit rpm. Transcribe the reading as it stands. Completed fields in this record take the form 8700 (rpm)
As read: 150 (rpm)
